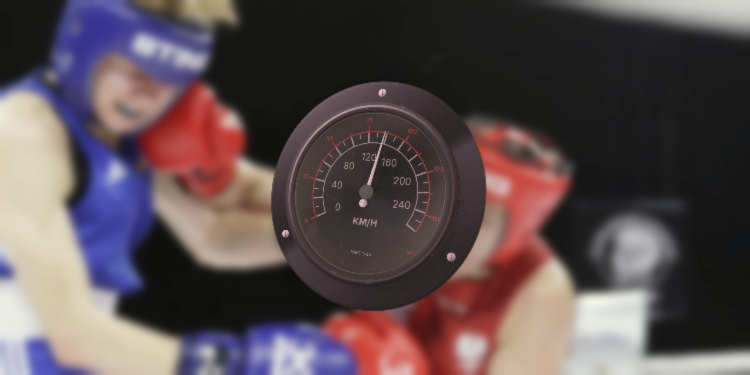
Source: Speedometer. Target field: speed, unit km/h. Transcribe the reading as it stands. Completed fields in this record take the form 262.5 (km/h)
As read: 140 (km/h)
